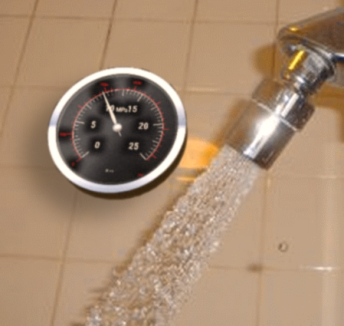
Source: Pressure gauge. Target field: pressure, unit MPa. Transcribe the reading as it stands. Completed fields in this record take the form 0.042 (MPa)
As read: 10 (MPa)
